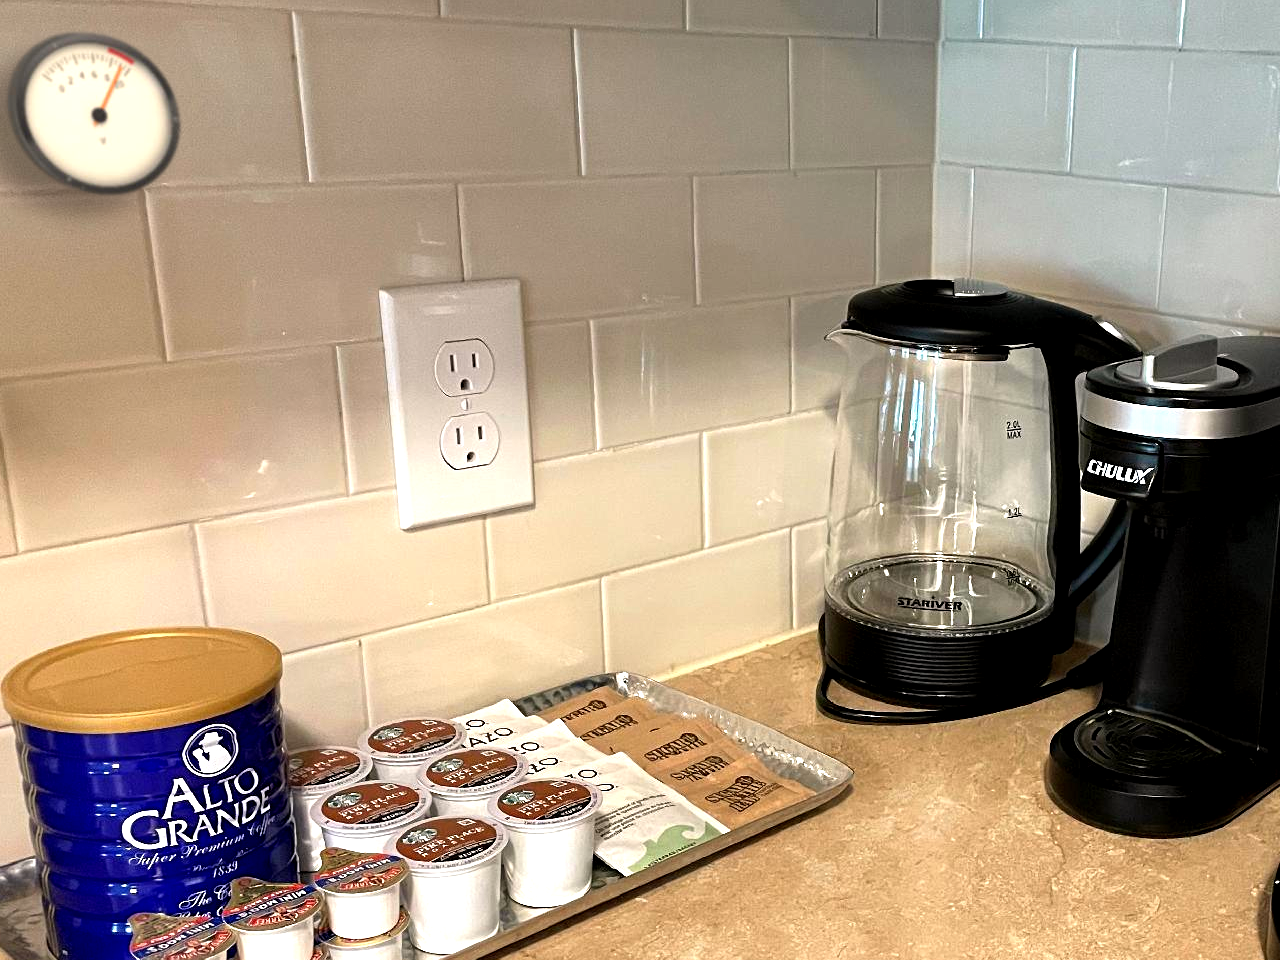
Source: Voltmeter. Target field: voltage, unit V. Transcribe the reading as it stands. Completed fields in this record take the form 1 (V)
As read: 9 (V)
